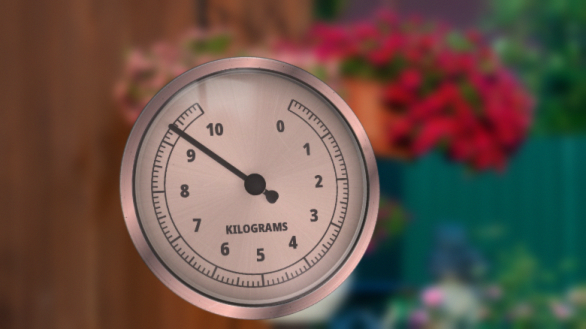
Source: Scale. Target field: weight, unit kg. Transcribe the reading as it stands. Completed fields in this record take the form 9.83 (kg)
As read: 9.3 (kg)
